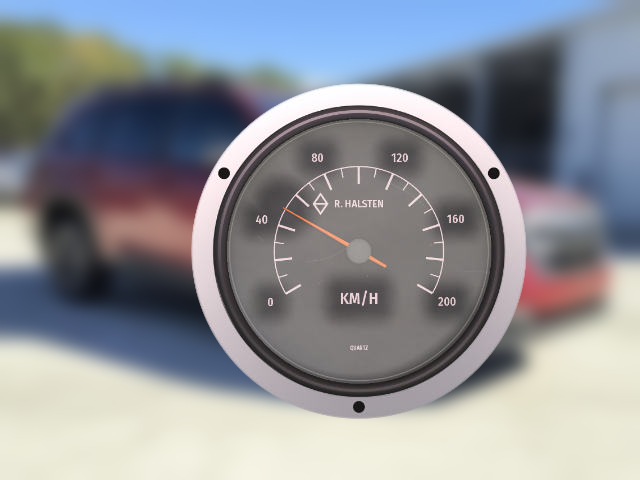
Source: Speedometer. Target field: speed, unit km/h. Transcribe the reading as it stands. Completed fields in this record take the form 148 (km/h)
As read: 50 (km/h)
